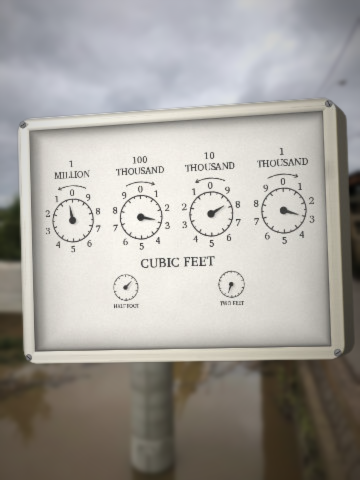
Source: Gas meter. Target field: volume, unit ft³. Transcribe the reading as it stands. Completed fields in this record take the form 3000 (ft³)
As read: 28300 (ft³)
